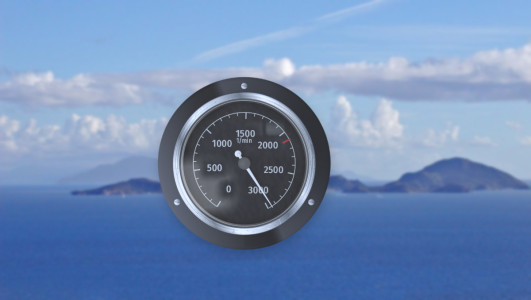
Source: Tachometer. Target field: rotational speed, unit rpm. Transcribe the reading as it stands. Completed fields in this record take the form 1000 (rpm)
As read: 2950 (rpm)
